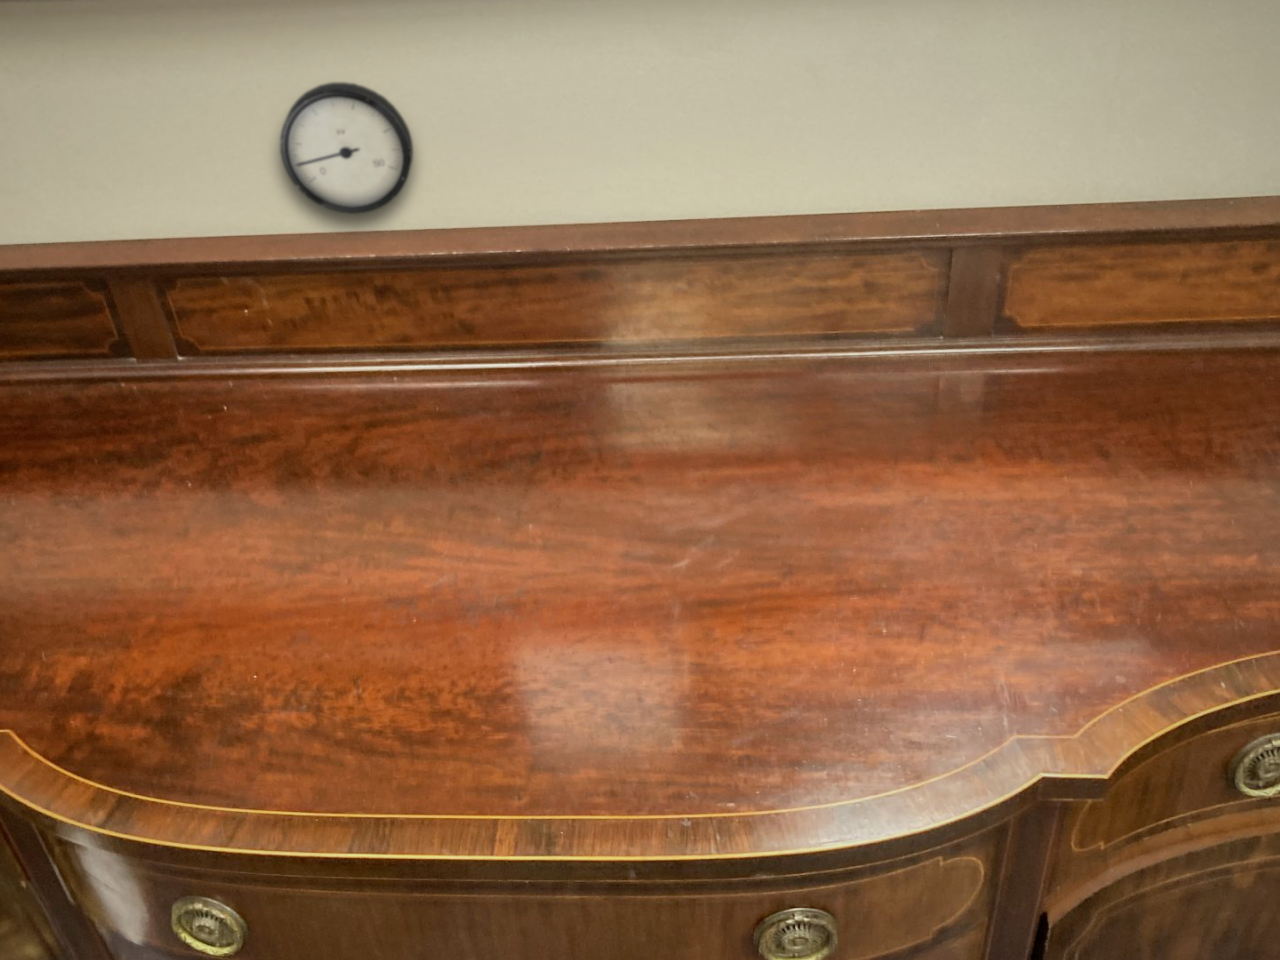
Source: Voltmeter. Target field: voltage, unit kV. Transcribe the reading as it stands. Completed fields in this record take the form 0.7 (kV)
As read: 5 (kV)
